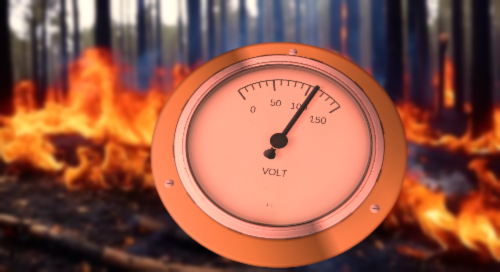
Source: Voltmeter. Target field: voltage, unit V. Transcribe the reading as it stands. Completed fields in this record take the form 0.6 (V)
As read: 110 (V)
